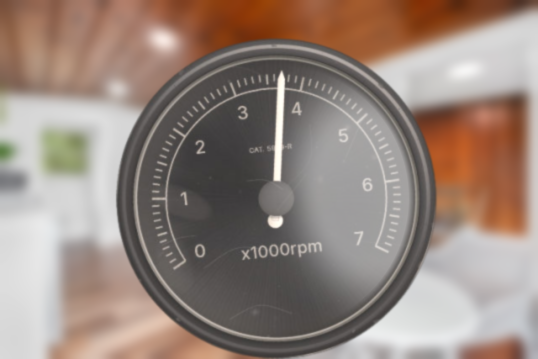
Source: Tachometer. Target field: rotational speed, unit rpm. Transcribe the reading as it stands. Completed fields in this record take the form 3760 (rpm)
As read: 3700 (rpm)
